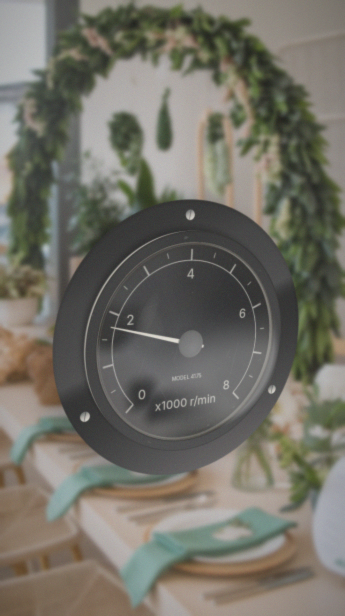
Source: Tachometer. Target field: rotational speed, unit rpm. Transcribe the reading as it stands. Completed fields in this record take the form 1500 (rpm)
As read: 1750 (rpm)
